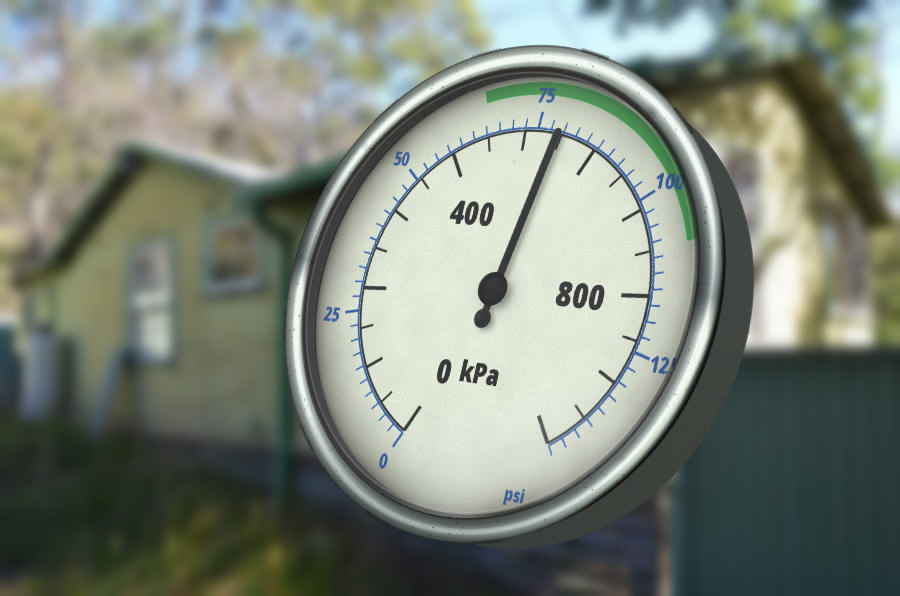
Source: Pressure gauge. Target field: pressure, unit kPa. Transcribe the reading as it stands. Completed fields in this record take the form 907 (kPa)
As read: 550 (kPa)
